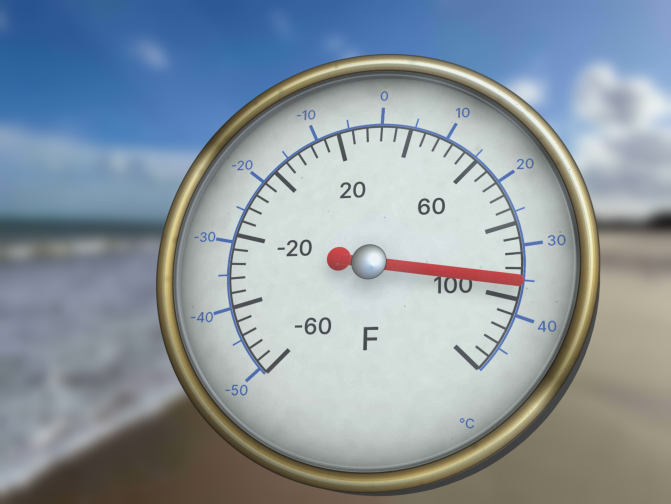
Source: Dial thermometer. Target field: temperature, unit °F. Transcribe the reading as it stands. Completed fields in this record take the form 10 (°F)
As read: 96 (°F)
